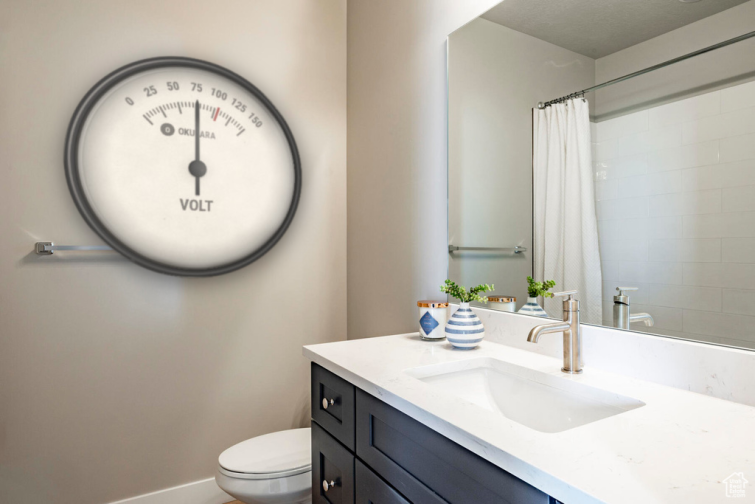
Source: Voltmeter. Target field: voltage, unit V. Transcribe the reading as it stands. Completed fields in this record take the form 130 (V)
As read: 75 (V)
